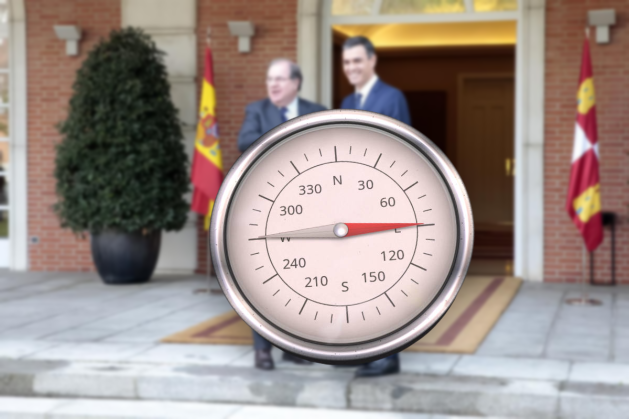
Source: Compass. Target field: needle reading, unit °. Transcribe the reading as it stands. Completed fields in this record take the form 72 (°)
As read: 90 (°)
